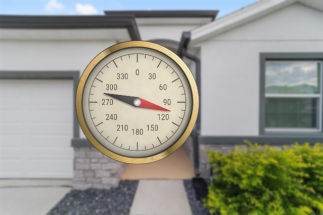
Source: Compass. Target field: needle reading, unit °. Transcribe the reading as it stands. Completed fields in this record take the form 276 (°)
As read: 105 (°)
